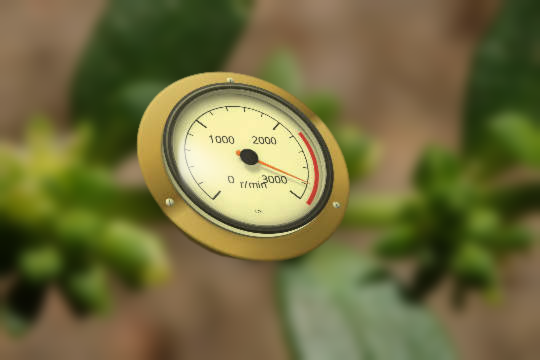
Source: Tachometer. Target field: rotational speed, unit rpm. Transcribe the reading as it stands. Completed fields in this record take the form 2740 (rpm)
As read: 2800 (rpm)
